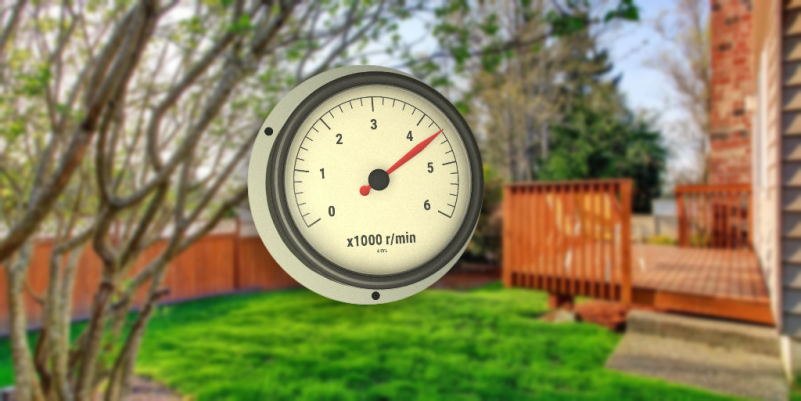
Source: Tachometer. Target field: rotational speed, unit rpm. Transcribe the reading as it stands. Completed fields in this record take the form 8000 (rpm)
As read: 4400 (rpm)
